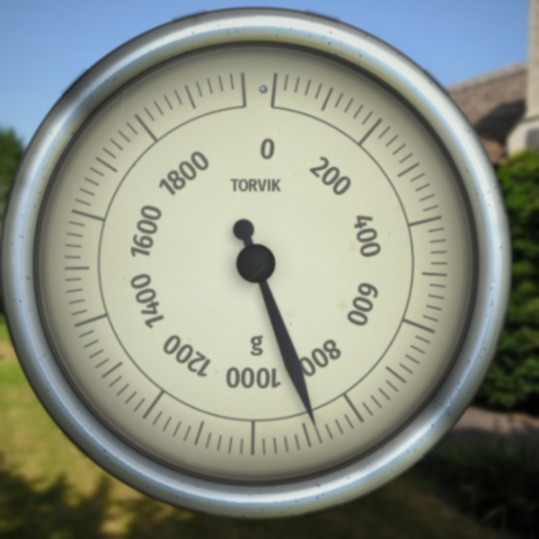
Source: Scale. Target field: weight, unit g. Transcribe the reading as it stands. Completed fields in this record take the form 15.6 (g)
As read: 880 (g)
